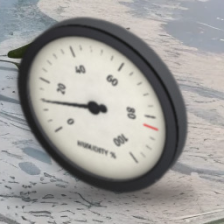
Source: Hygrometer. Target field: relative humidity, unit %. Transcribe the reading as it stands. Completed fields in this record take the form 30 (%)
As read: 12 (%)
